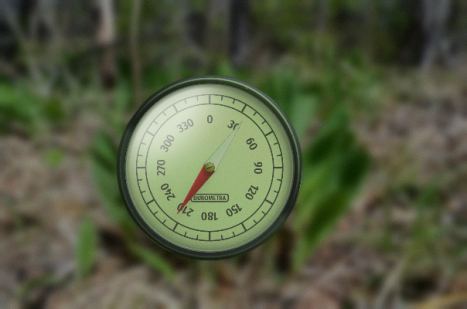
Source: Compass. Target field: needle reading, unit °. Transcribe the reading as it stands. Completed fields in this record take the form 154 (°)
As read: 215 (°)
